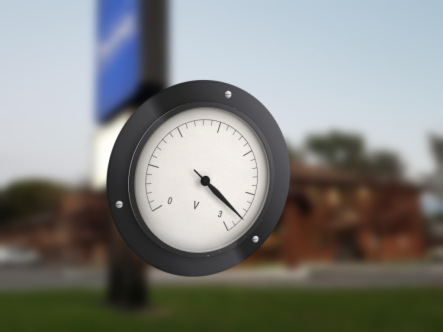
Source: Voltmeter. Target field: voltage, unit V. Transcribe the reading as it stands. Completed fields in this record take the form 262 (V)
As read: 2.8 (V)
